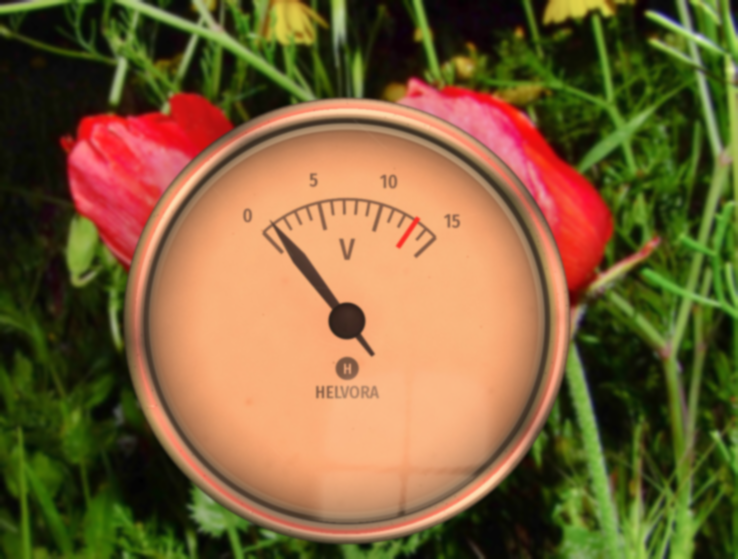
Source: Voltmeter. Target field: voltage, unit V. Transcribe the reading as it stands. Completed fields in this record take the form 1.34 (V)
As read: 1 (V)
